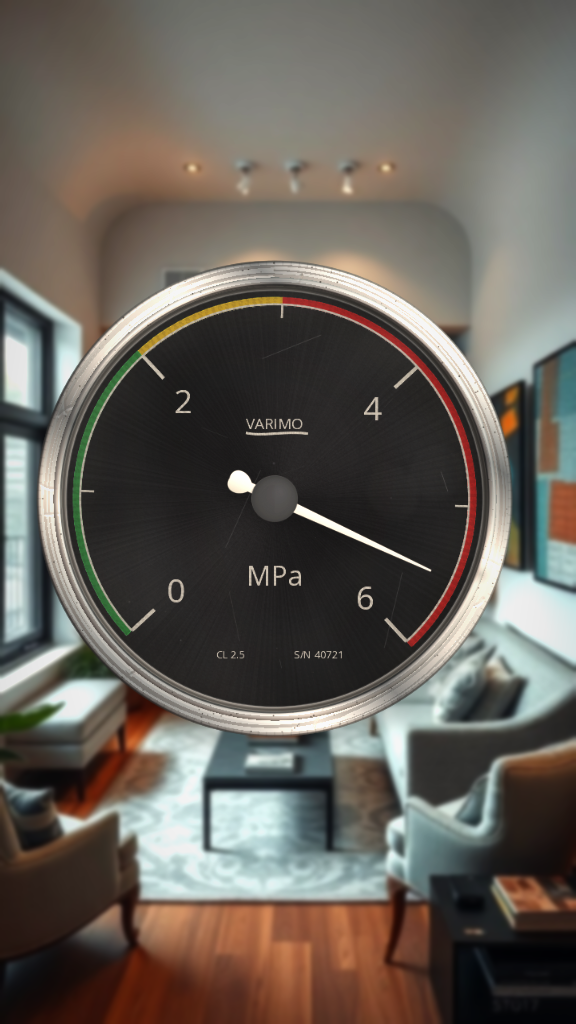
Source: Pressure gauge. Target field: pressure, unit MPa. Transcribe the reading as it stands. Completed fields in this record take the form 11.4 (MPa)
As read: 5.5 (MPa)
